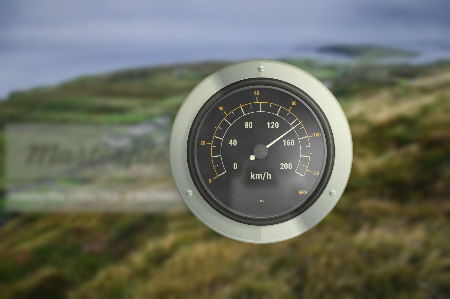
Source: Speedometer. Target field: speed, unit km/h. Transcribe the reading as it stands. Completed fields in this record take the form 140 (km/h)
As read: 145 (km/h)
